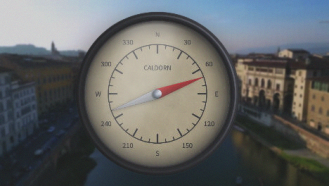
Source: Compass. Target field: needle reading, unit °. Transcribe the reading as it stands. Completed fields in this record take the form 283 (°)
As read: 70 (°)
